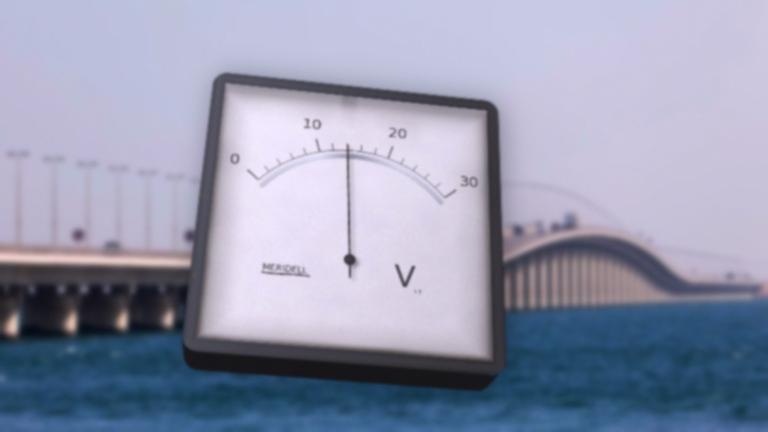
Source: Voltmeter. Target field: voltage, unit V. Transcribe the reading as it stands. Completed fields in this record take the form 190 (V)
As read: 14 (V)
